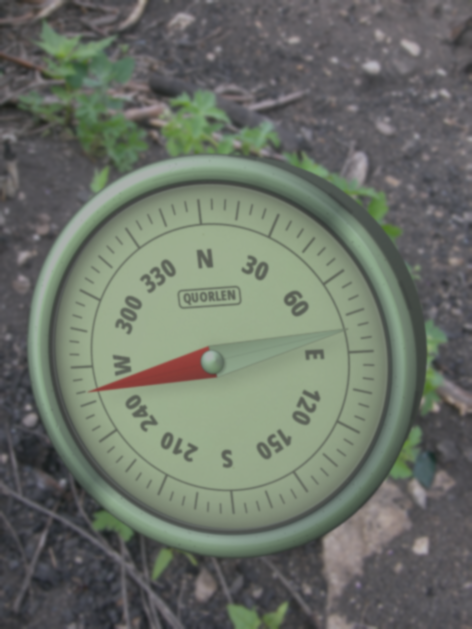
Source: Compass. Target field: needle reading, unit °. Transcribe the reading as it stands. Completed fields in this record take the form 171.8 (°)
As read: 260 (°)
